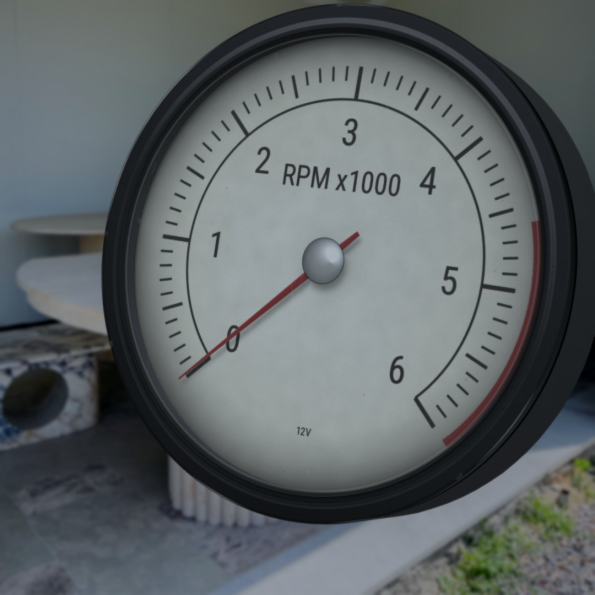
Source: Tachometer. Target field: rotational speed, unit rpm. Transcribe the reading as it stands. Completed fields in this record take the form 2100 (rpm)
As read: 0 (rpm)
